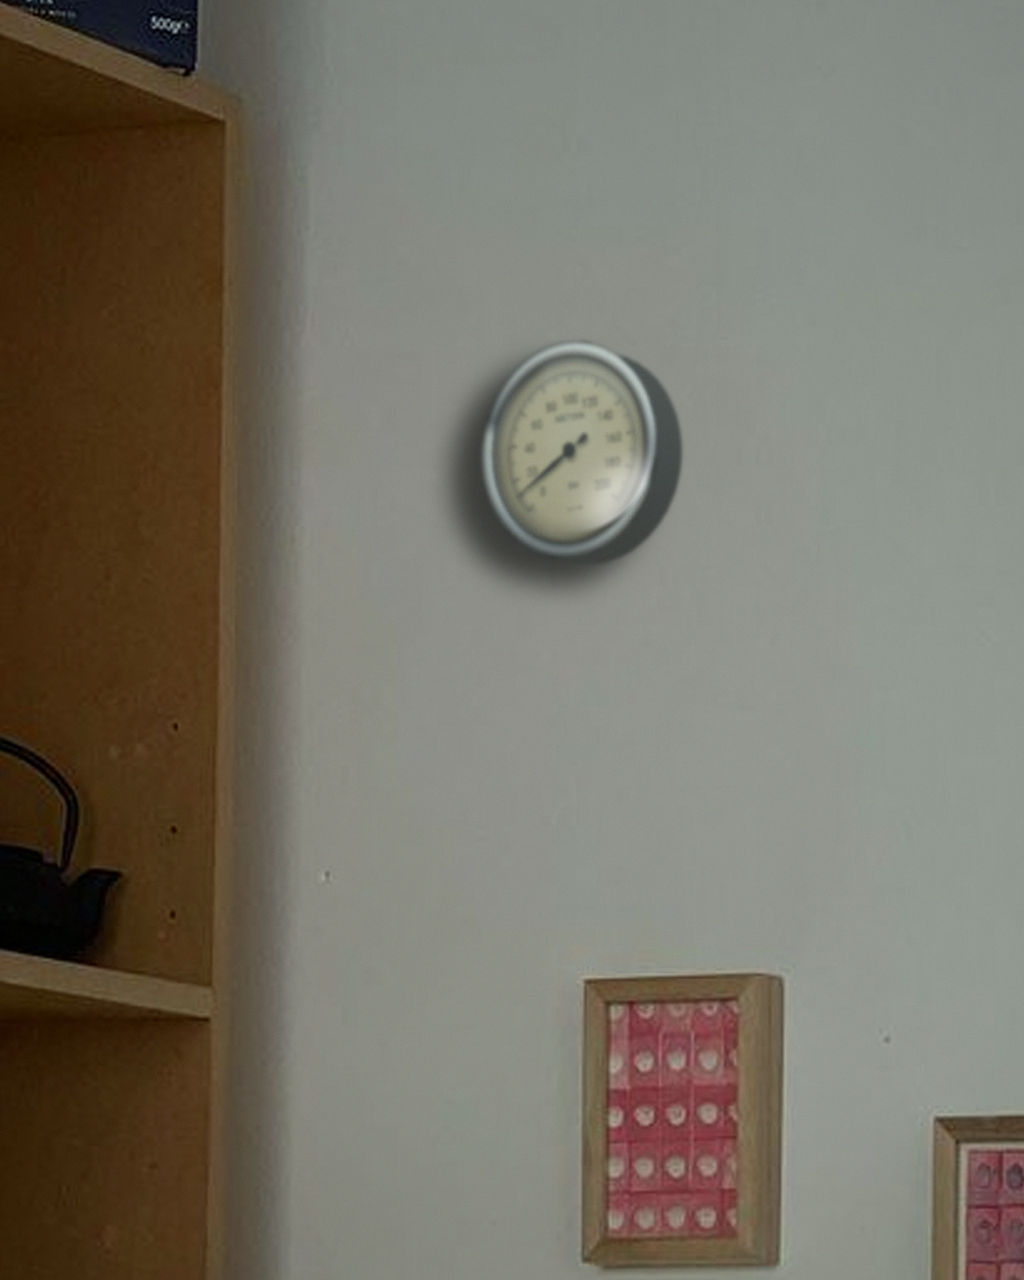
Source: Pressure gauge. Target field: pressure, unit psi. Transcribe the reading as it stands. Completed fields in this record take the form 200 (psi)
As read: 10 (psi)
